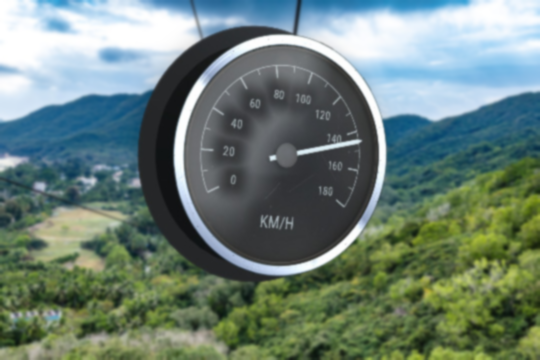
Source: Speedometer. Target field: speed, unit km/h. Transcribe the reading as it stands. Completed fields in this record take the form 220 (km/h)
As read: 145 (km/h)
